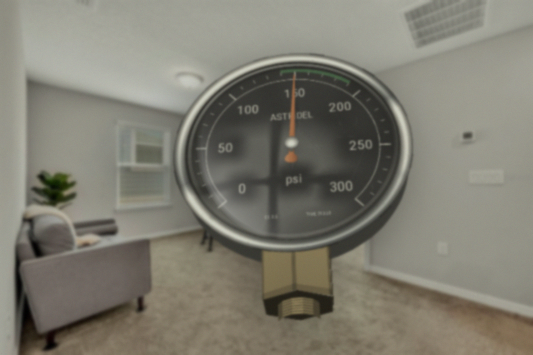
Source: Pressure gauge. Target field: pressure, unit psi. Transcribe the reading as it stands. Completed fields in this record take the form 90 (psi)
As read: 150 (psi)
